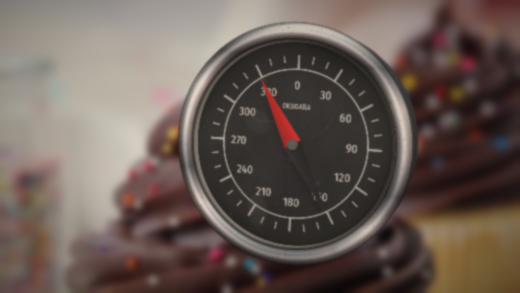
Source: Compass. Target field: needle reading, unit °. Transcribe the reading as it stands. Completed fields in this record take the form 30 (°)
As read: 330 (°)
